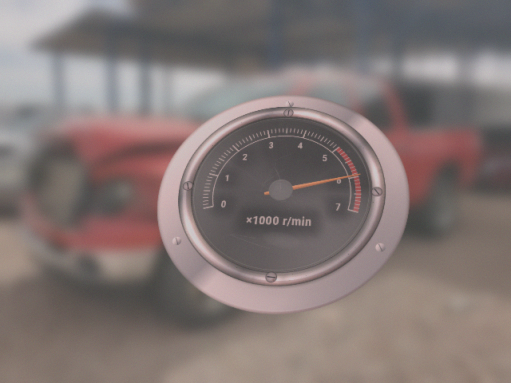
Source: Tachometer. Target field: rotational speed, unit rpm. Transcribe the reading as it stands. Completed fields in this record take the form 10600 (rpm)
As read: 6000 (rpm)
